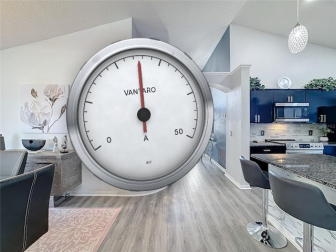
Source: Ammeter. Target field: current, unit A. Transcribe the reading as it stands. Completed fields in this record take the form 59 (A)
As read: 25 (A)
